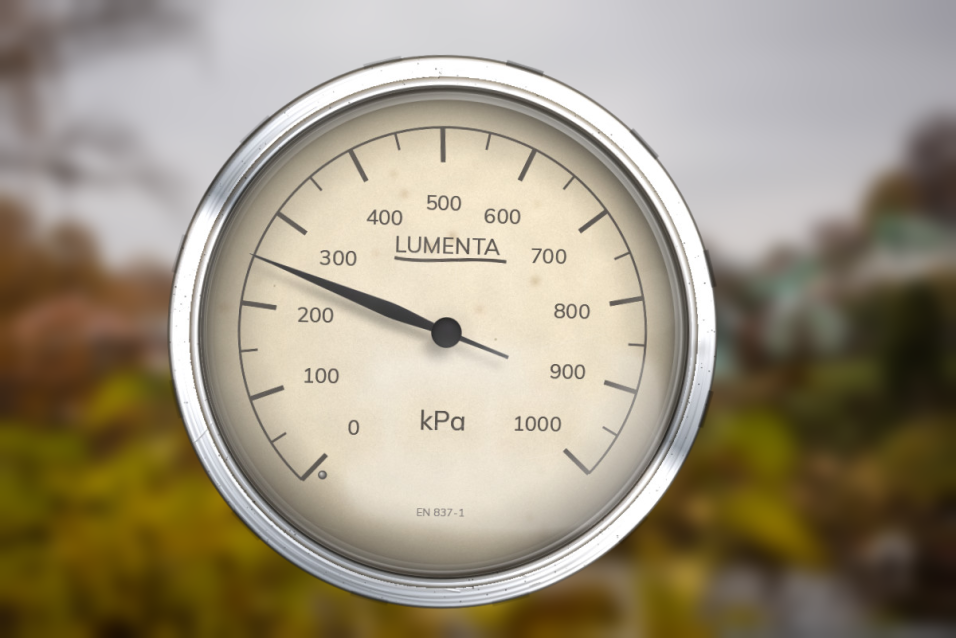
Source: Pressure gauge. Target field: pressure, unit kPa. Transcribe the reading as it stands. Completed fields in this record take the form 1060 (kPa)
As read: 250 (kPa)
